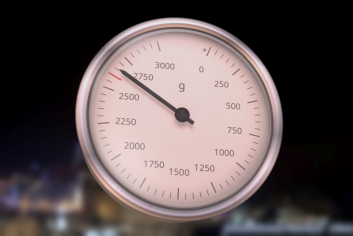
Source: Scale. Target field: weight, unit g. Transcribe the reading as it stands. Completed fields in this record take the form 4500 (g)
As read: 2650 (g)
